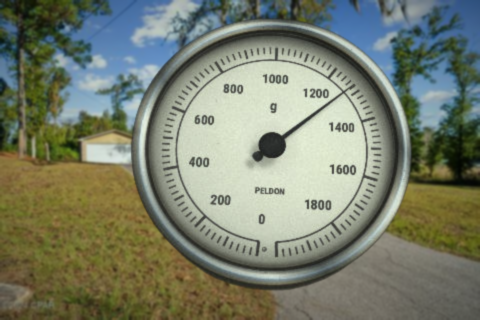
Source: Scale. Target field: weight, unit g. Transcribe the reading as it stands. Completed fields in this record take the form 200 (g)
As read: 1280 (g)
